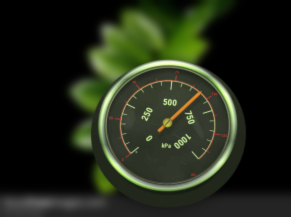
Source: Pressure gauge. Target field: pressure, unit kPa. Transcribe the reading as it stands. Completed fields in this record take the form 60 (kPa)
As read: 650 (kPa)
